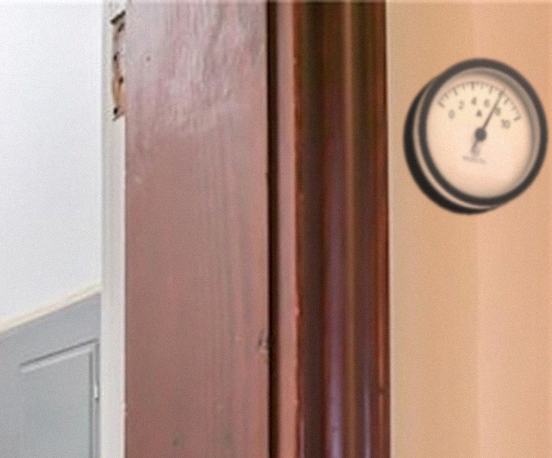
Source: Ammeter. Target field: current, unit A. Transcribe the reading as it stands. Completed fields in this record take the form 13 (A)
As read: 7 (A)
